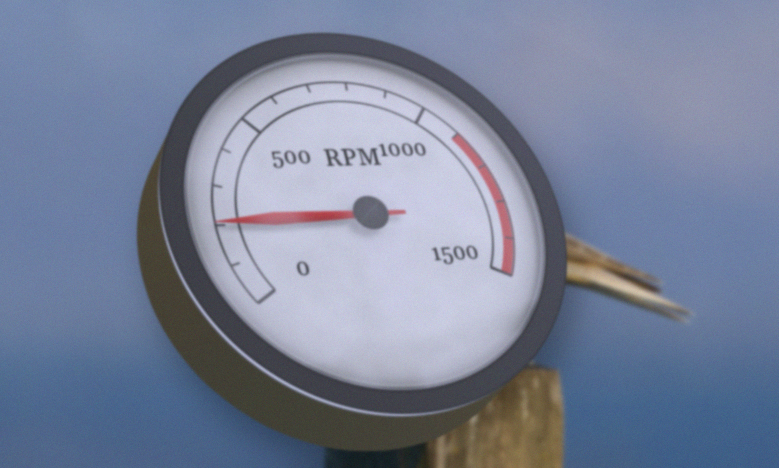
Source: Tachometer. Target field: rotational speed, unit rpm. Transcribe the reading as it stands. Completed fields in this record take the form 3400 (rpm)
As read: 200 (rpm)
